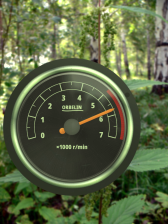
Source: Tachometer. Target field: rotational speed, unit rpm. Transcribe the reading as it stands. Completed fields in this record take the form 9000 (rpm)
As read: 5750 (rpm)
